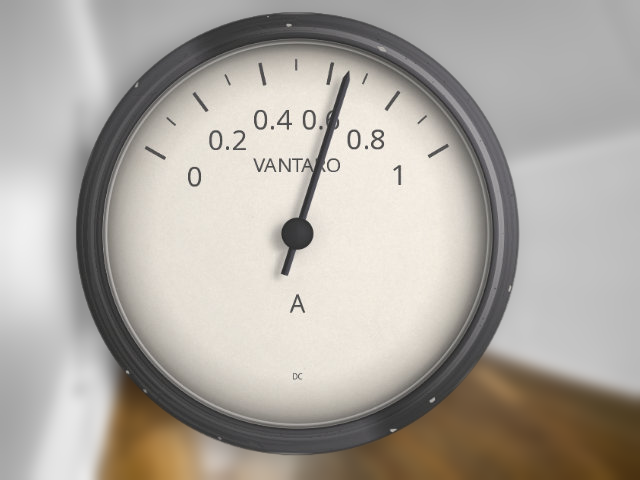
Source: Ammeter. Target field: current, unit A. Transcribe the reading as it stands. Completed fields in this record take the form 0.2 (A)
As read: 0.65 (A)
